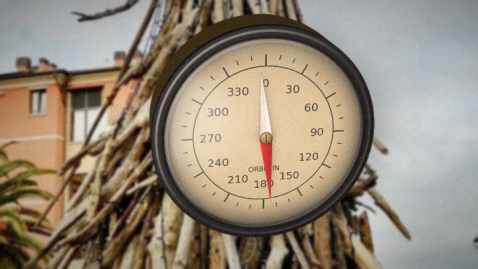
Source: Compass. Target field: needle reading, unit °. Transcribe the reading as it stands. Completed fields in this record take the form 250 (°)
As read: 175 (°)
